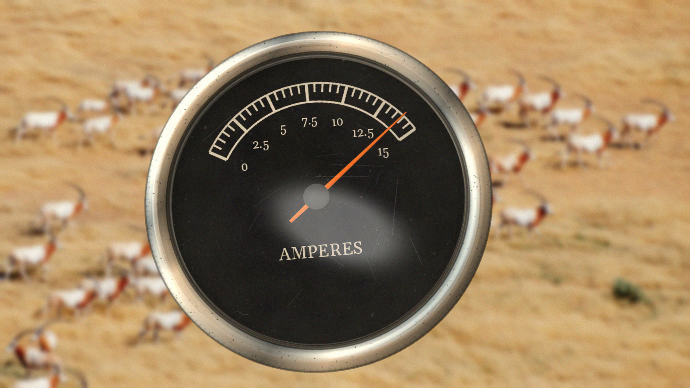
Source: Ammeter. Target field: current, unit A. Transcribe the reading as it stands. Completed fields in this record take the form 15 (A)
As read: 14 (A)
